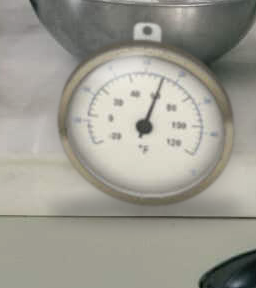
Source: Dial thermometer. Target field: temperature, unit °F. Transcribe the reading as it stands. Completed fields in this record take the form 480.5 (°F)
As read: 60 (°F)
